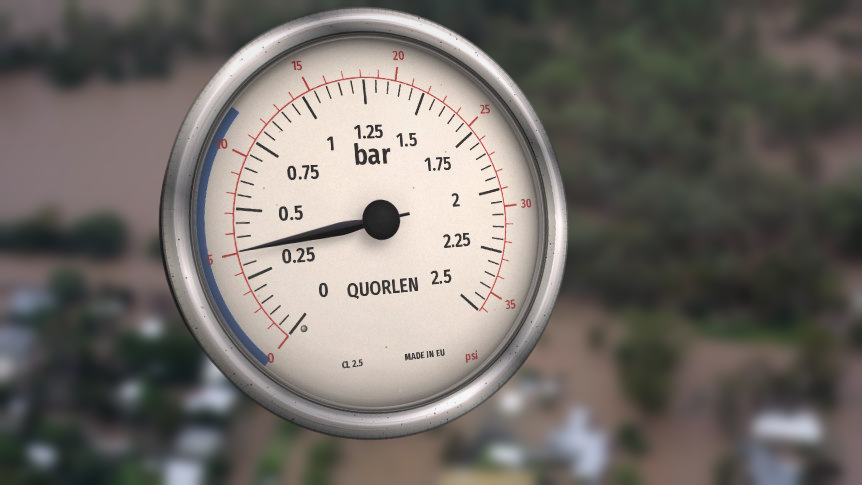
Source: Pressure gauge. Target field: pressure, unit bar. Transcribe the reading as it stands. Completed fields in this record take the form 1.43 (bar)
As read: 0.35 (bar)
